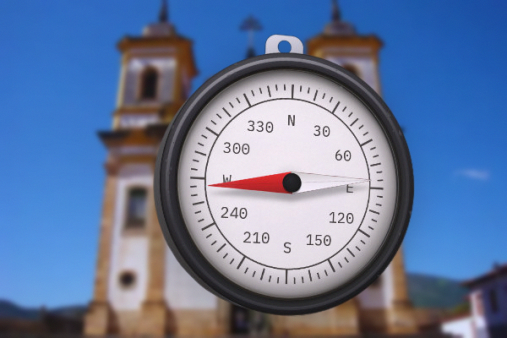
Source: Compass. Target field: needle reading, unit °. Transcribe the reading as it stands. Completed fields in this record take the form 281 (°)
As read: 265 (°)
